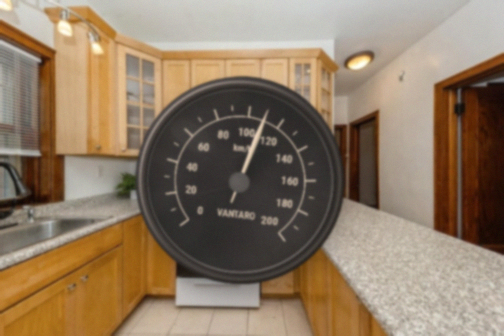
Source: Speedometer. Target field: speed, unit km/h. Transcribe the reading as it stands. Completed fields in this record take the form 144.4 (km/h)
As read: 110 (km/h)
